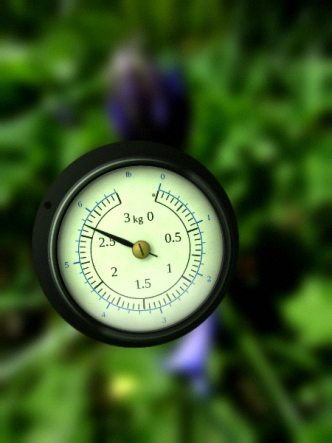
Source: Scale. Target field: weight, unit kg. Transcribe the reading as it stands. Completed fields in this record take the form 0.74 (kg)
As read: 2.6 (kg)
